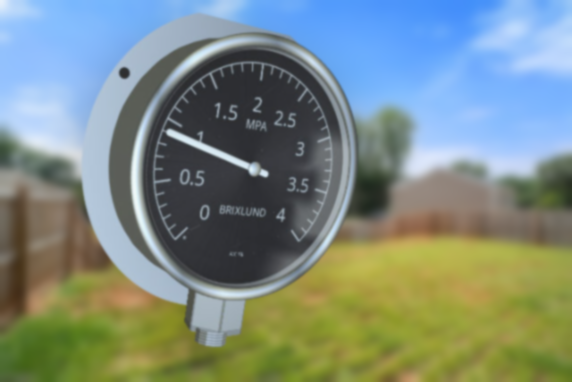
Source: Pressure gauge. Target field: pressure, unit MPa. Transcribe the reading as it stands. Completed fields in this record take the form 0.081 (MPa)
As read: 0.9 (MPa)
